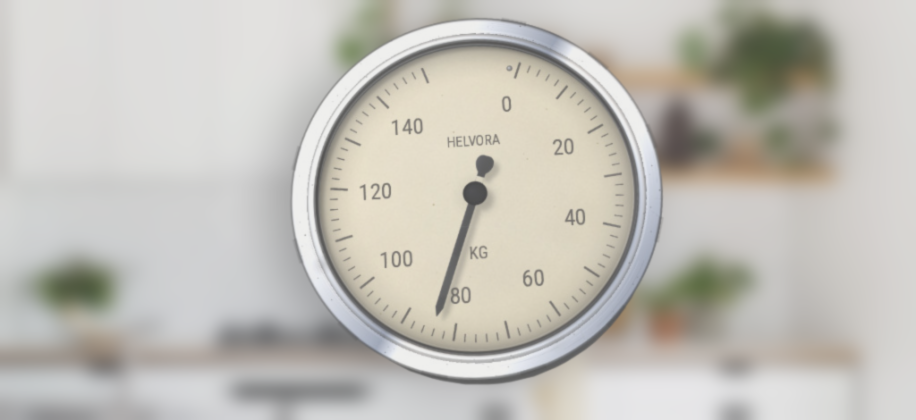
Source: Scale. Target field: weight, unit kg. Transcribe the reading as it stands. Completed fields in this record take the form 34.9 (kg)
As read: 84 (kg)
